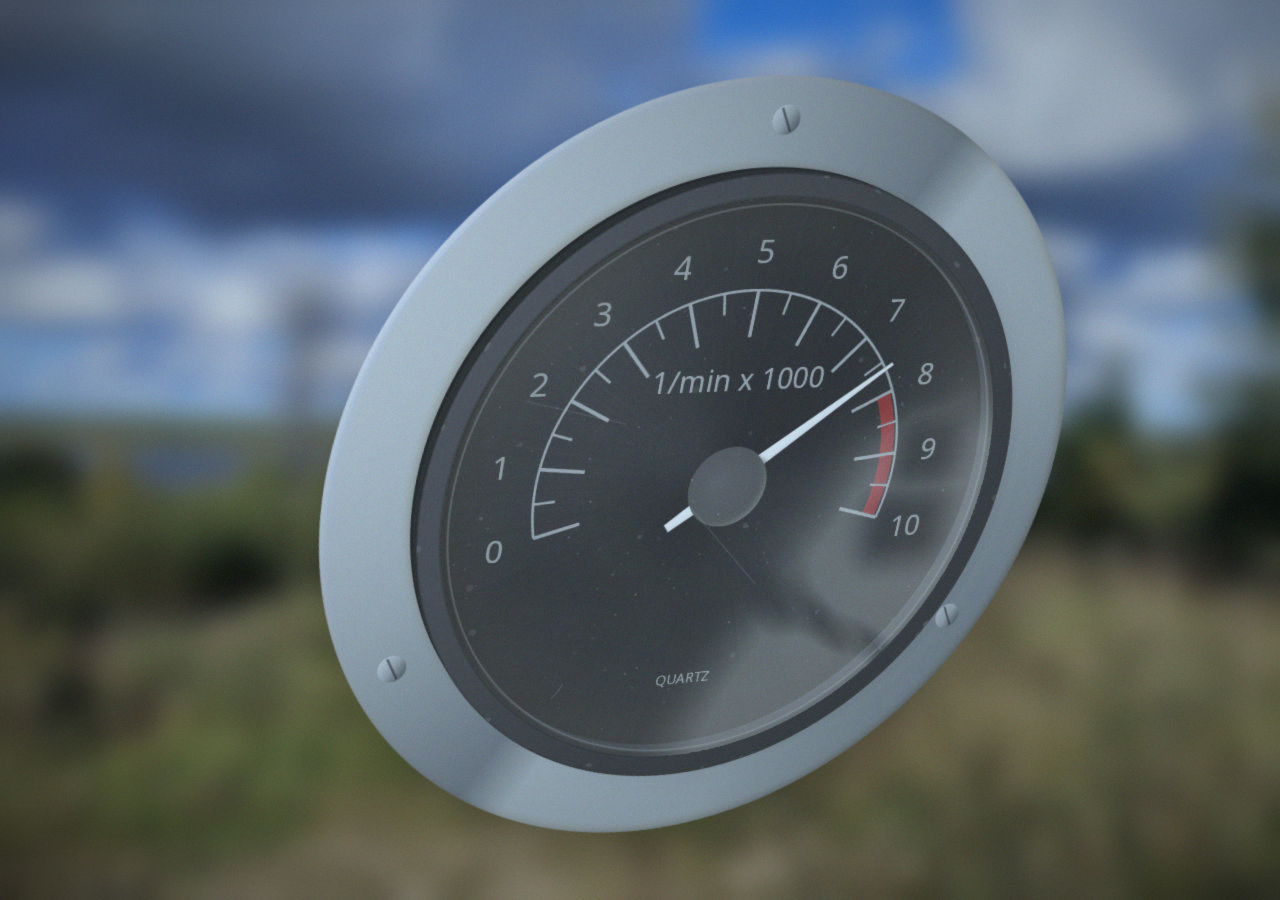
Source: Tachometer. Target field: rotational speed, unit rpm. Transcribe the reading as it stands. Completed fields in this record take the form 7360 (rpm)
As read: 7500 (rpm)
